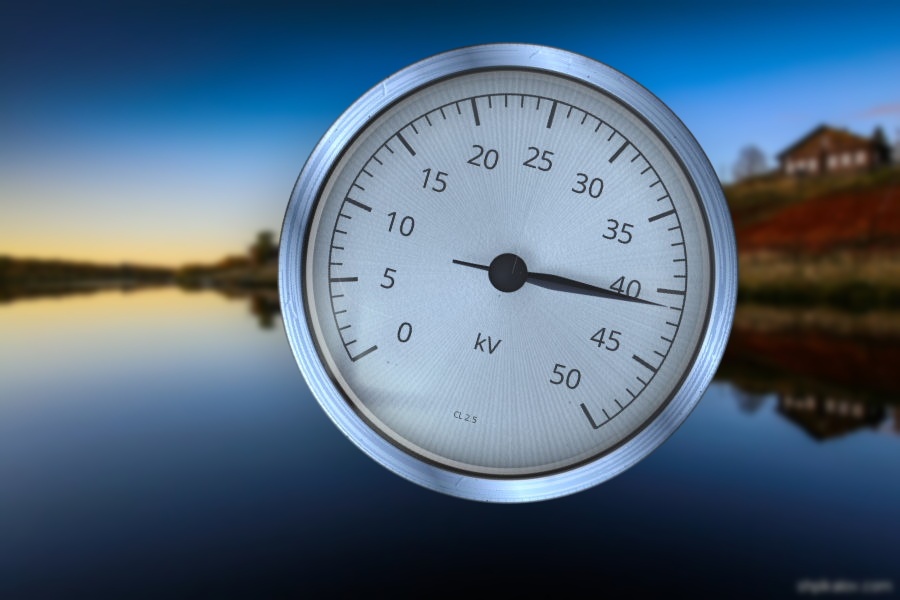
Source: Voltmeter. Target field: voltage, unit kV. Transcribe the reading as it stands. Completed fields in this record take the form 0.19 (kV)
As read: 41 (kV)
